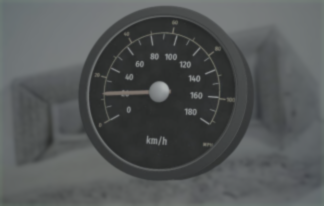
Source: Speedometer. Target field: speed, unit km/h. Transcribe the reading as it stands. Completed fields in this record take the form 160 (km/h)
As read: 20 (km/h)
